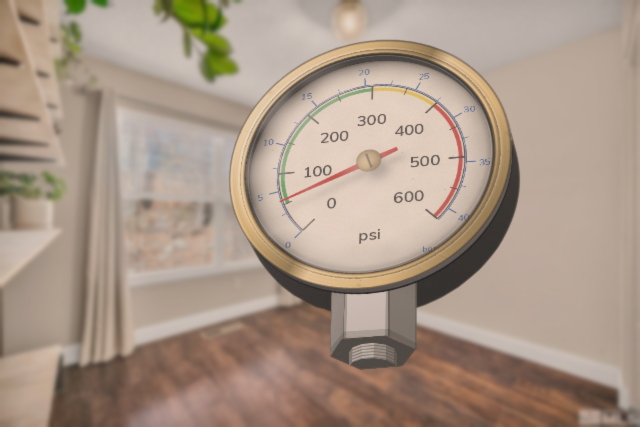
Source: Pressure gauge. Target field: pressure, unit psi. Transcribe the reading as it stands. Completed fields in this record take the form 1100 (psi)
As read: 50 (psi)
